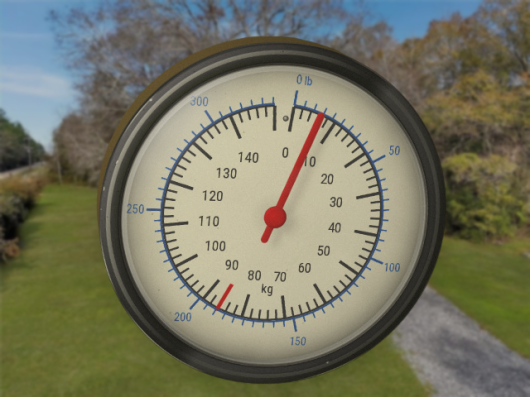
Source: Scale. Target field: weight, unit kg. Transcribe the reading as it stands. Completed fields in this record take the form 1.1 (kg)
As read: 6 (kg)
